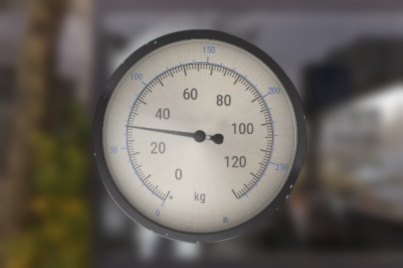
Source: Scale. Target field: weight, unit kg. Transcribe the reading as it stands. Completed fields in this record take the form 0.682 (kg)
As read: 30 (kg)
